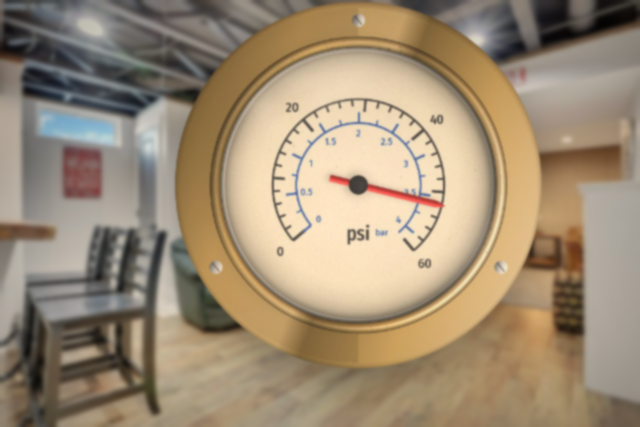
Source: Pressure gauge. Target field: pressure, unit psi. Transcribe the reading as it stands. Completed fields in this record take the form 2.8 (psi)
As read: 52 (psi)
